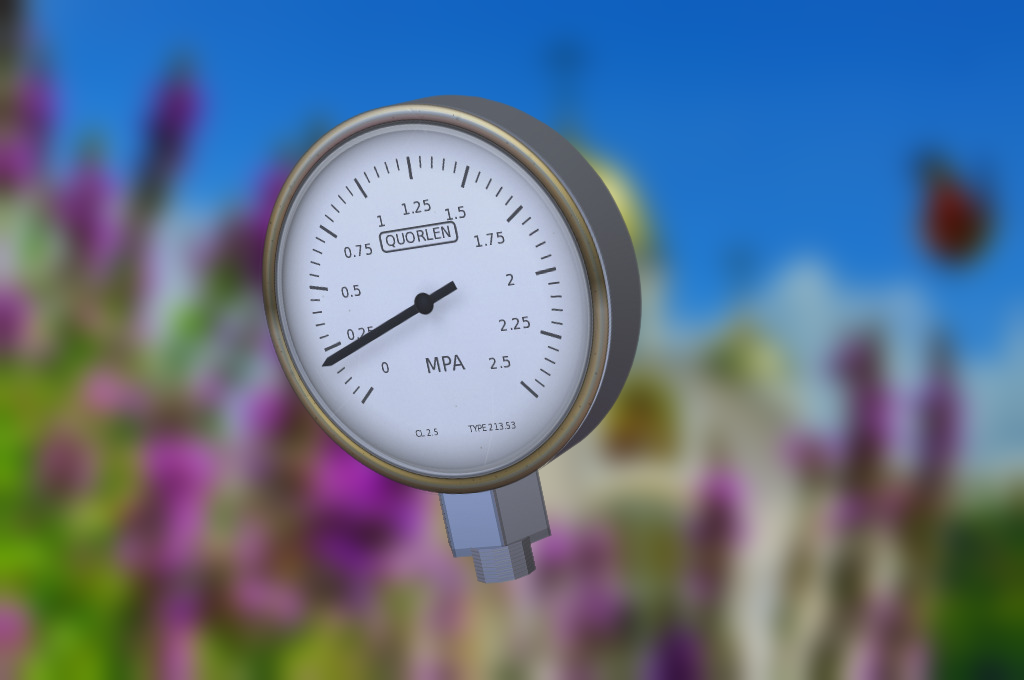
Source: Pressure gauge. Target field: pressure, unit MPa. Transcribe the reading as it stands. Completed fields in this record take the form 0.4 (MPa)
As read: 0.2 (MPa)
